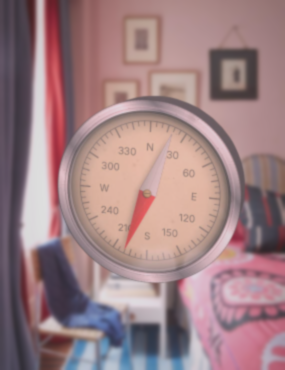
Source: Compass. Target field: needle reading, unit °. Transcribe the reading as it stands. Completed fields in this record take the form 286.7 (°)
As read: 200 (°)
